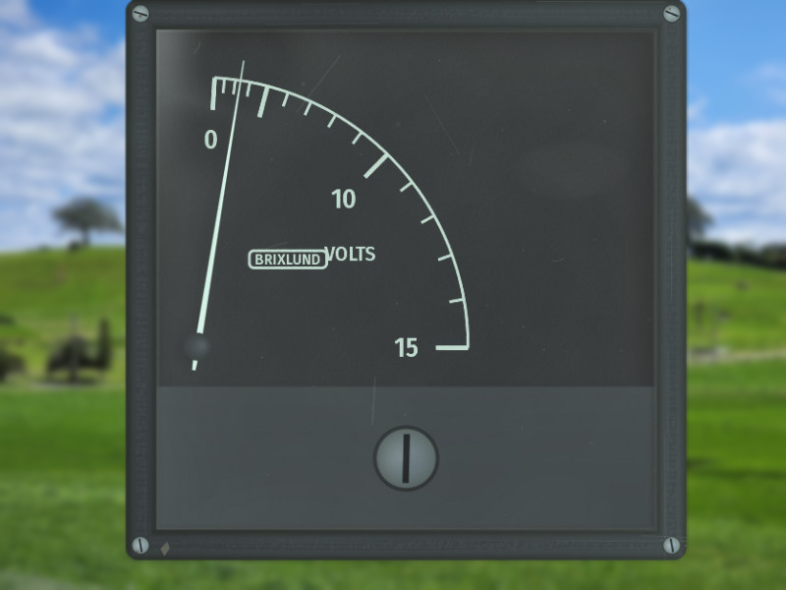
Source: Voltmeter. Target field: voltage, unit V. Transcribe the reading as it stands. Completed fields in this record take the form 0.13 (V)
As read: 3.5 (V)
